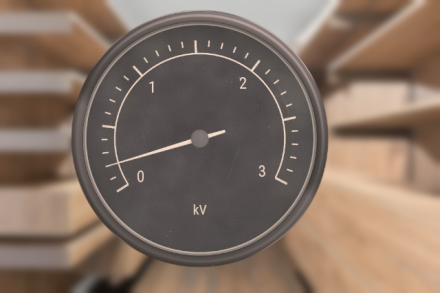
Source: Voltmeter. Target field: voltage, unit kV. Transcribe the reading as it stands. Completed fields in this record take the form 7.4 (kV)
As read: 0.2 (kV)
